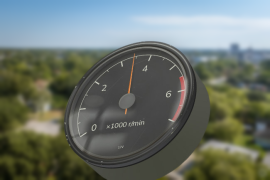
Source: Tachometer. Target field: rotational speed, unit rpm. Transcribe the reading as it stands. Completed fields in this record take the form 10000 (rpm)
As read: 3500 (rpm)
